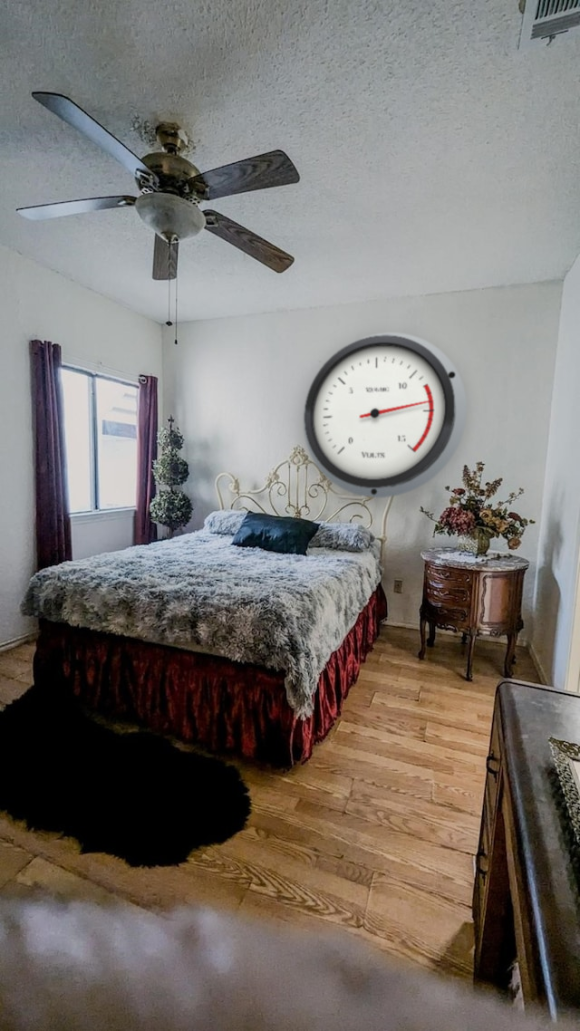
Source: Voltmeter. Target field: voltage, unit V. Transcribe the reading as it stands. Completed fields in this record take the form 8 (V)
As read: 12 (V)
